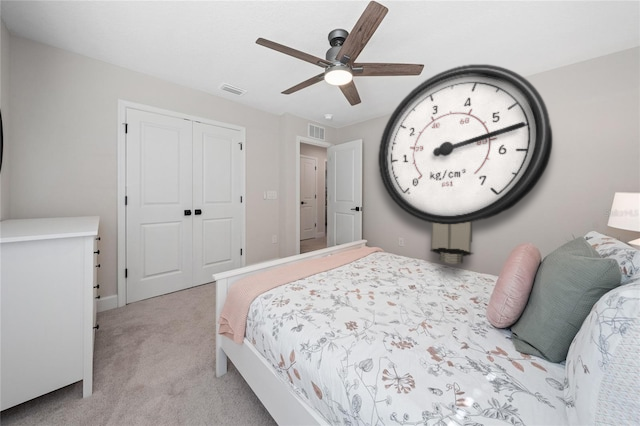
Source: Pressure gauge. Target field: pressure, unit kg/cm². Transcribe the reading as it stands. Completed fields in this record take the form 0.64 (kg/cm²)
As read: 5.5 (kg/cm²)
